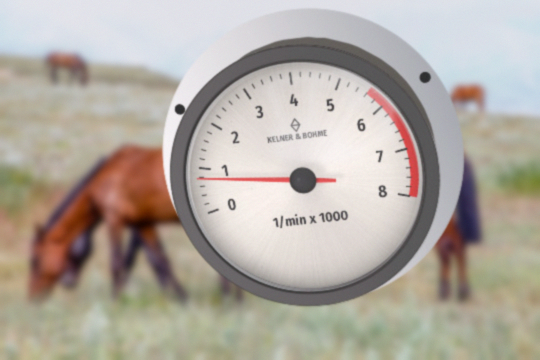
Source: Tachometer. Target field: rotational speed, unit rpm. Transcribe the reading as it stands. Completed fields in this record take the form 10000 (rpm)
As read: 800 (rpm)
